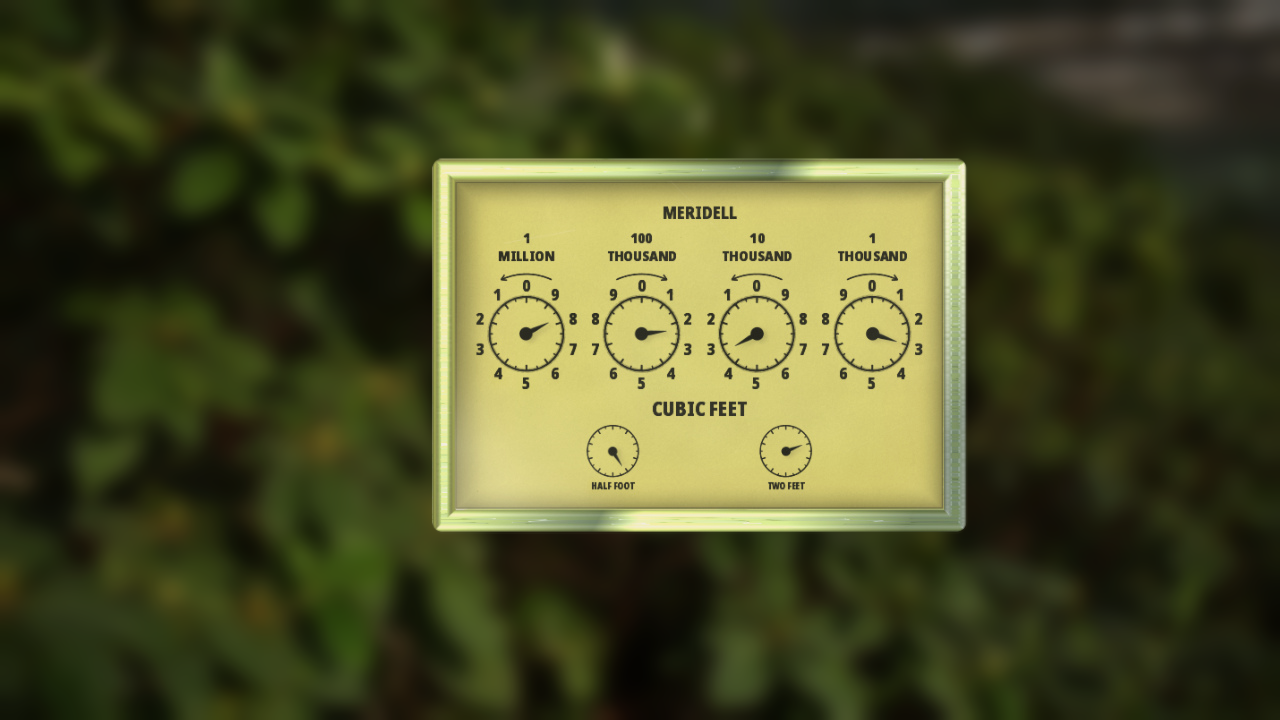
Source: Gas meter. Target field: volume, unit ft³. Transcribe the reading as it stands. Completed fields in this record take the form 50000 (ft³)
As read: 823300 (ft³)
